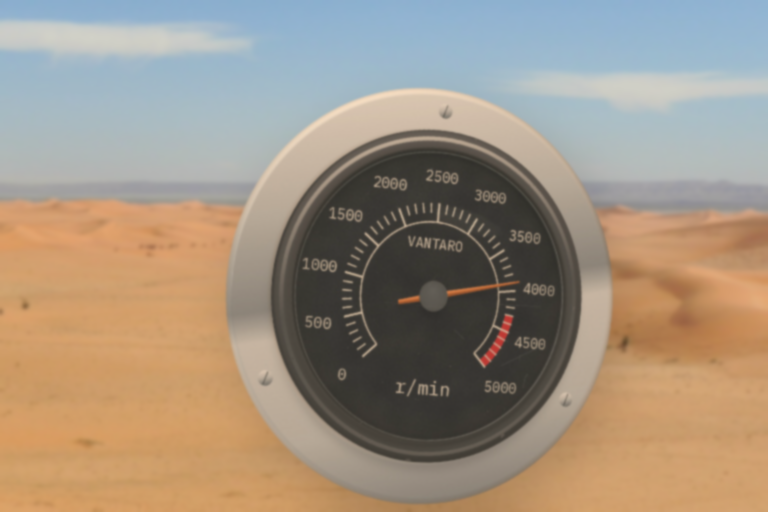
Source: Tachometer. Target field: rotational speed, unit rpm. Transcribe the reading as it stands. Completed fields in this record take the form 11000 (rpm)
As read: 3900 (rpm)
